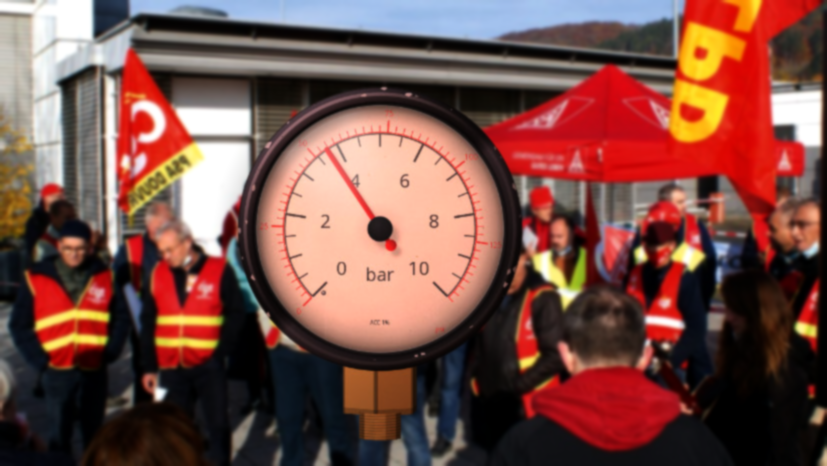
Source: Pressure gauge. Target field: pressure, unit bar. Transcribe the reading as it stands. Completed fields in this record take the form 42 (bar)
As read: 3.75 (bar)
